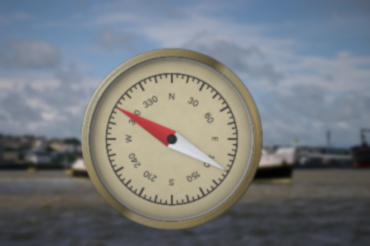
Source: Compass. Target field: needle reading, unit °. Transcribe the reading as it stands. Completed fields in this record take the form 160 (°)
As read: 300 (°)
